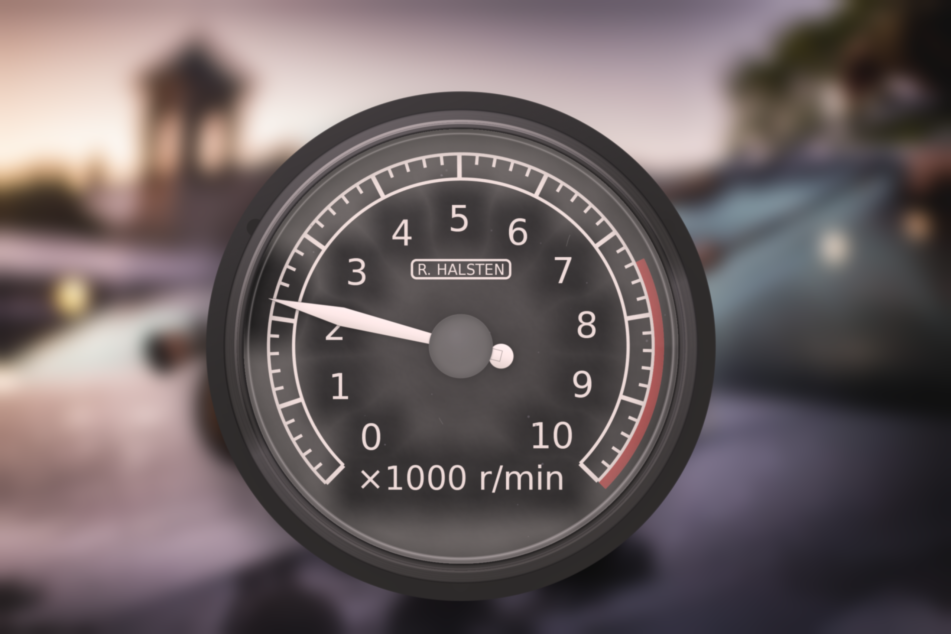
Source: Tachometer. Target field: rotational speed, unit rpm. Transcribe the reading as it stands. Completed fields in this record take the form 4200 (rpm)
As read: 2200 (rpm)
